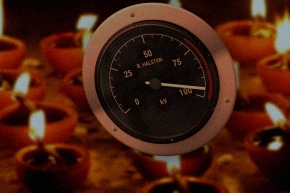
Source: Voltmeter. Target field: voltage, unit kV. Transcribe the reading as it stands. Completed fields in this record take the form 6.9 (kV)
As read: 95 (kV)
